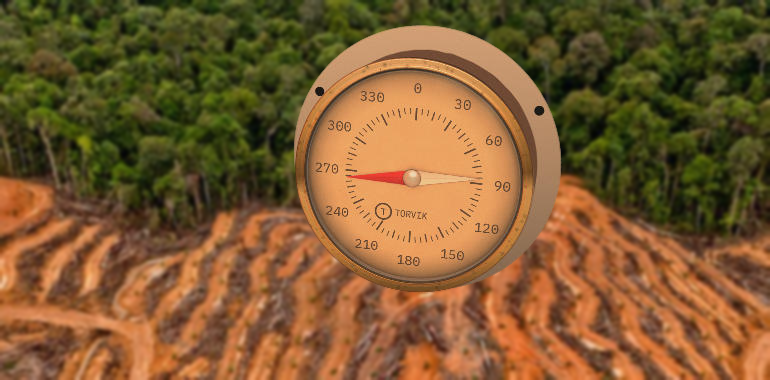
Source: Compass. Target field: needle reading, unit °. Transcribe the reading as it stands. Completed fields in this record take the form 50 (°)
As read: 265 (°)
